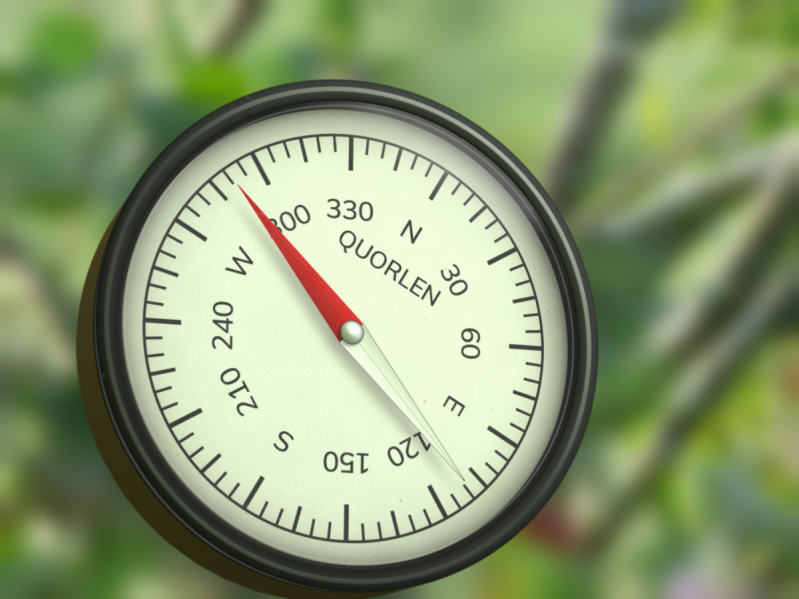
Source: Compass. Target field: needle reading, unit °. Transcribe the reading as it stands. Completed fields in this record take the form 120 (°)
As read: 290 (°)
